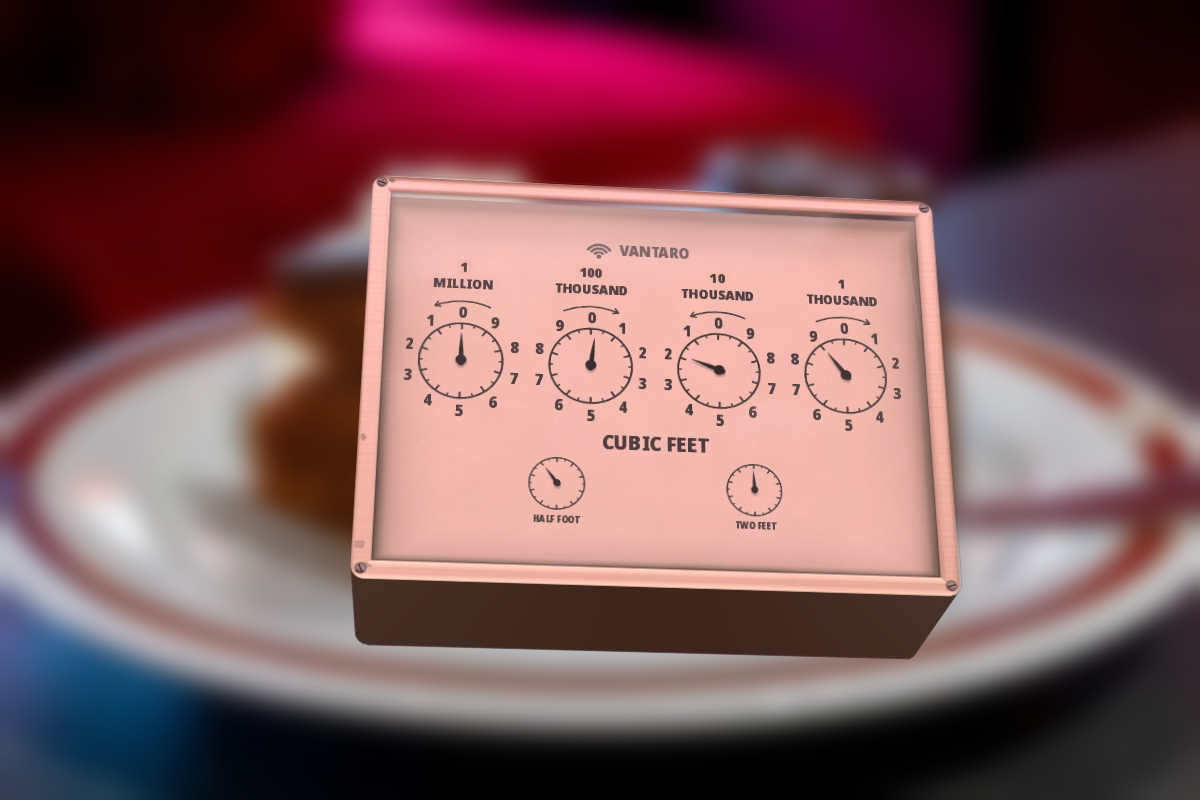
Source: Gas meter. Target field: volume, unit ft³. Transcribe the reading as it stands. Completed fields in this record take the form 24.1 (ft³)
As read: 1900 (ft³)
